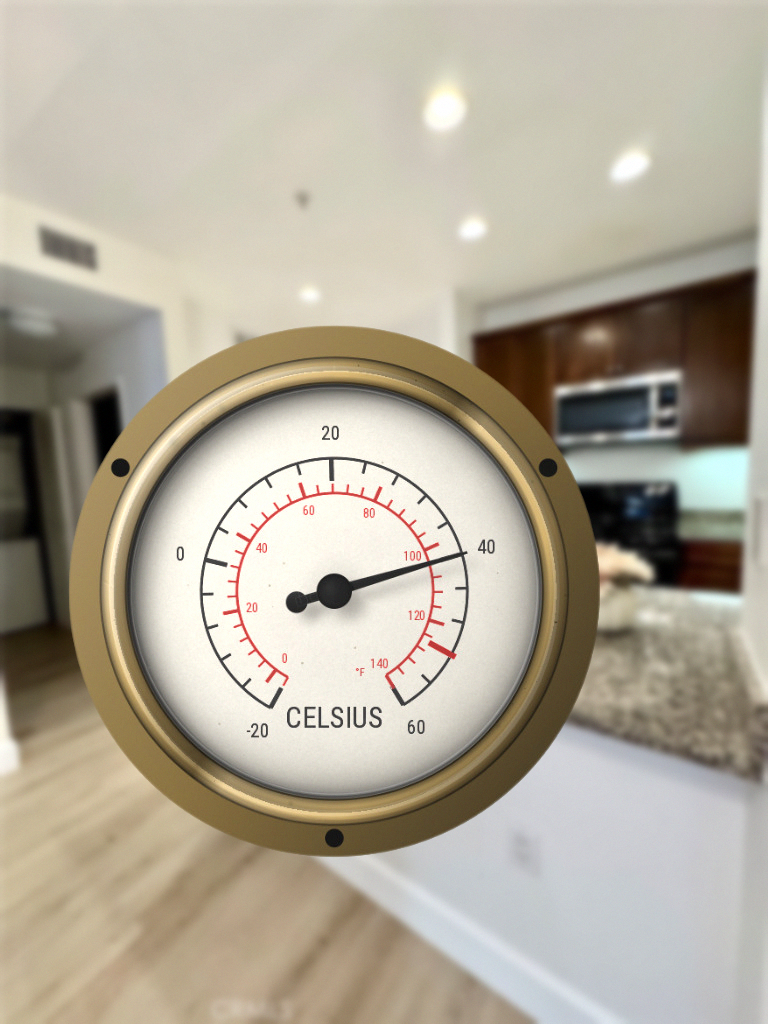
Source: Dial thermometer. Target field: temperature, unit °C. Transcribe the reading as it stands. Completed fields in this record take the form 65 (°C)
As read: 40 (°C)
